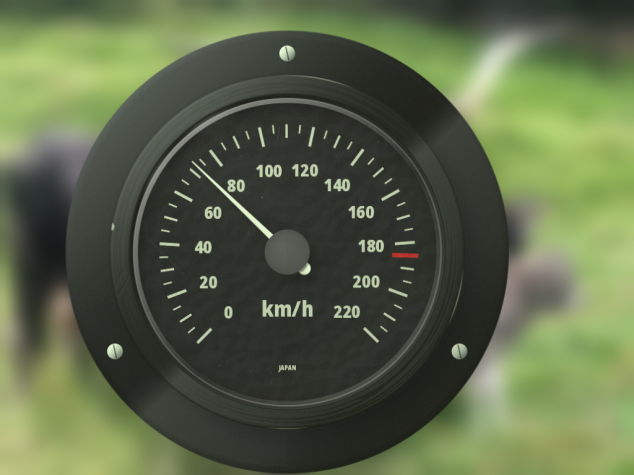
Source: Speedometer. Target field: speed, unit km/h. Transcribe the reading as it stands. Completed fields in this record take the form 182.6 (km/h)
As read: 72.5 (km/h)
